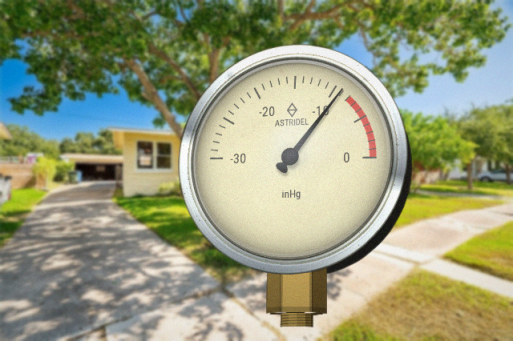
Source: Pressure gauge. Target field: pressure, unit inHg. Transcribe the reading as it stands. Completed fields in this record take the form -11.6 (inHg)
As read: -9 (inHg)
